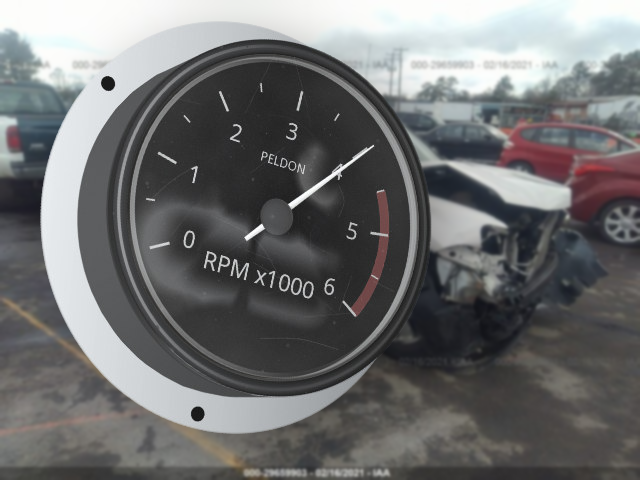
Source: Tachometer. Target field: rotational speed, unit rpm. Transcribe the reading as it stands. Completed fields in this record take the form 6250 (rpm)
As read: 4000 (rpm)
